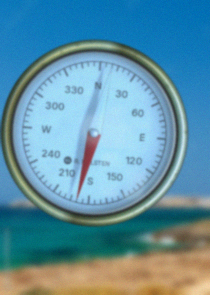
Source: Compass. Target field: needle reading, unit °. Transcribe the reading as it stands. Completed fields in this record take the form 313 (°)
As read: 190 (°)
